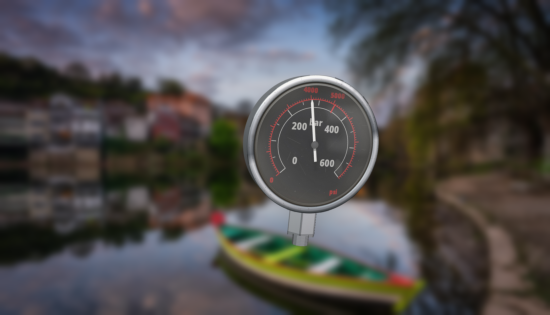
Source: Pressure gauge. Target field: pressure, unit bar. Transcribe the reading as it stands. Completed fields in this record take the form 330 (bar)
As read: 275 (bar)
